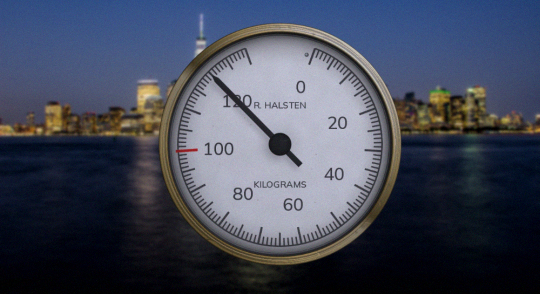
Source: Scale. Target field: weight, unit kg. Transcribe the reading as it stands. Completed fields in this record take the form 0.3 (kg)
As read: 120 (kg)
